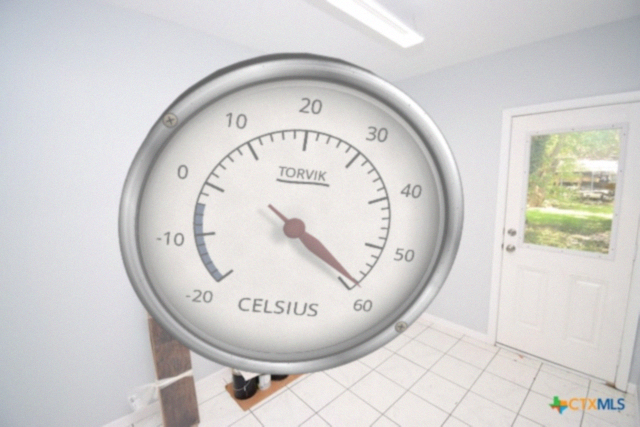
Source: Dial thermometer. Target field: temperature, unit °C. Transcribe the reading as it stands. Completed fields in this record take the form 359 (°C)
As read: 58 (°C)
